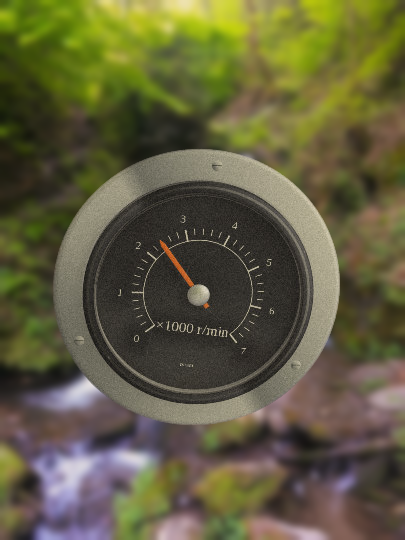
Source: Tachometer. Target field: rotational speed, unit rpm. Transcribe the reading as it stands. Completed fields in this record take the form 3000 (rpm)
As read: 2400 (rpm)
